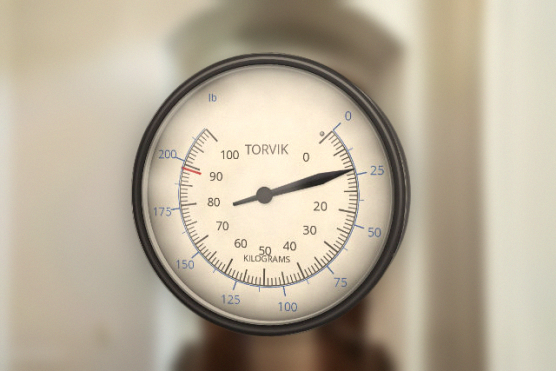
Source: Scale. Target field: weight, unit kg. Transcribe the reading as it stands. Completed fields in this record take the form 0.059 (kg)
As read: 10 (kg)
